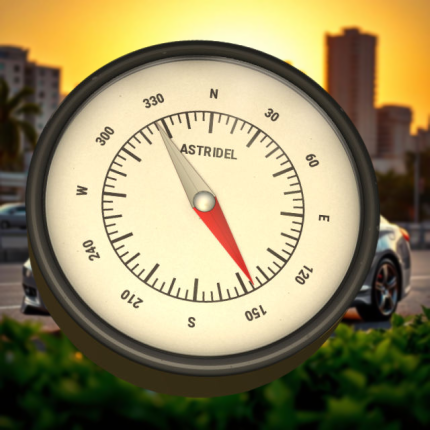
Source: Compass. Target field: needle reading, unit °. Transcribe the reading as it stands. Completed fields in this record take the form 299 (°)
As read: 145 (°)
